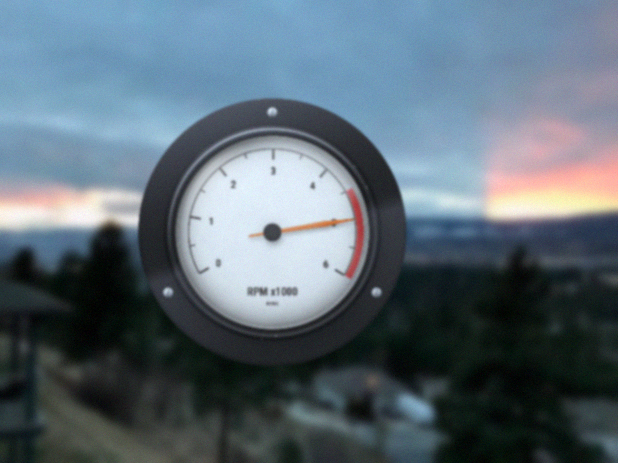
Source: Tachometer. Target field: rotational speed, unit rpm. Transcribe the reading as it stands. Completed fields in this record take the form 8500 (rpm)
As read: 5000 (rpm)
